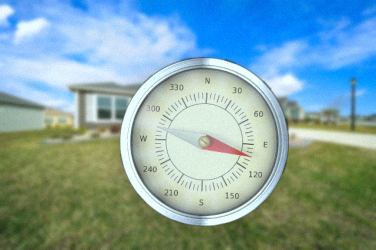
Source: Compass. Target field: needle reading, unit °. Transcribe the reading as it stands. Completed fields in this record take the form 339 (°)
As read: 105 (°)
